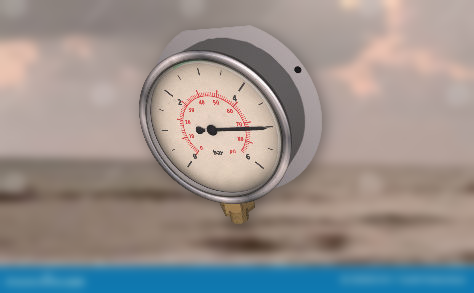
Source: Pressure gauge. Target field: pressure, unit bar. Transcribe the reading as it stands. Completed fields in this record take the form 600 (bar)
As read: 5 (bar)
